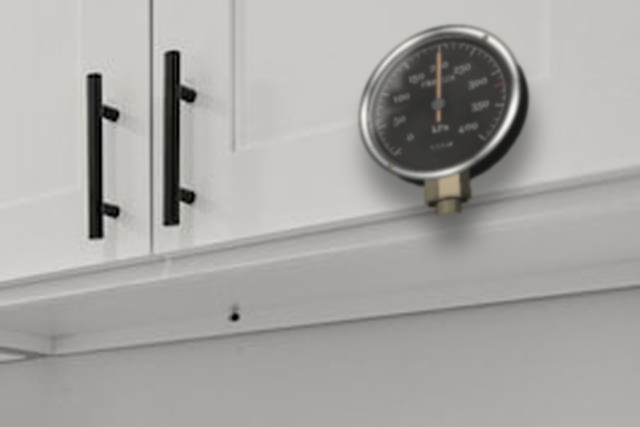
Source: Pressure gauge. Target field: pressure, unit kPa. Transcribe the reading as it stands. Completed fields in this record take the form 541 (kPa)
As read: 200 (kPa)
